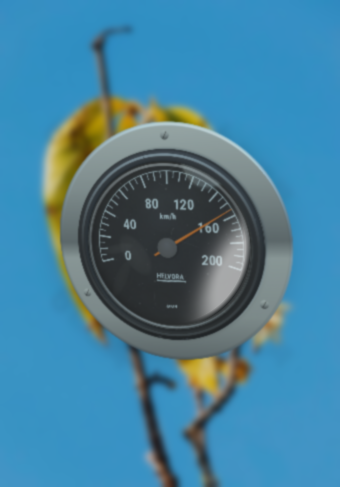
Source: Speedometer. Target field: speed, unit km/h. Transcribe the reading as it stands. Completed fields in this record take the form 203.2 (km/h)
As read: 155 (km/h)
